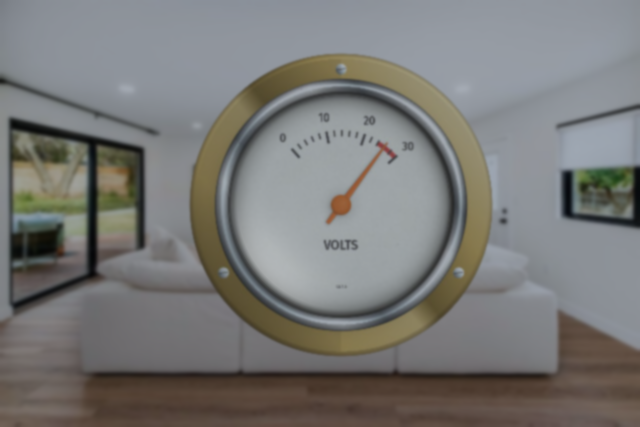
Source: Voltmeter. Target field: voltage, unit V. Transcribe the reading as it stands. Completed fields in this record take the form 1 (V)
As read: 26 (V)
